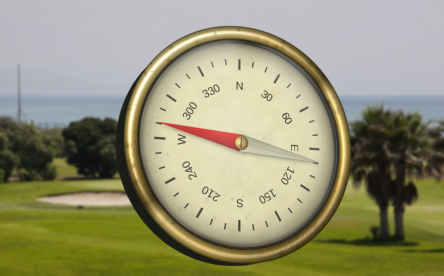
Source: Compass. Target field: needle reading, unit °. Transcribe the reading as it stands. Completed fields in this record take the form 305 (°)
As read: 280 (°)
